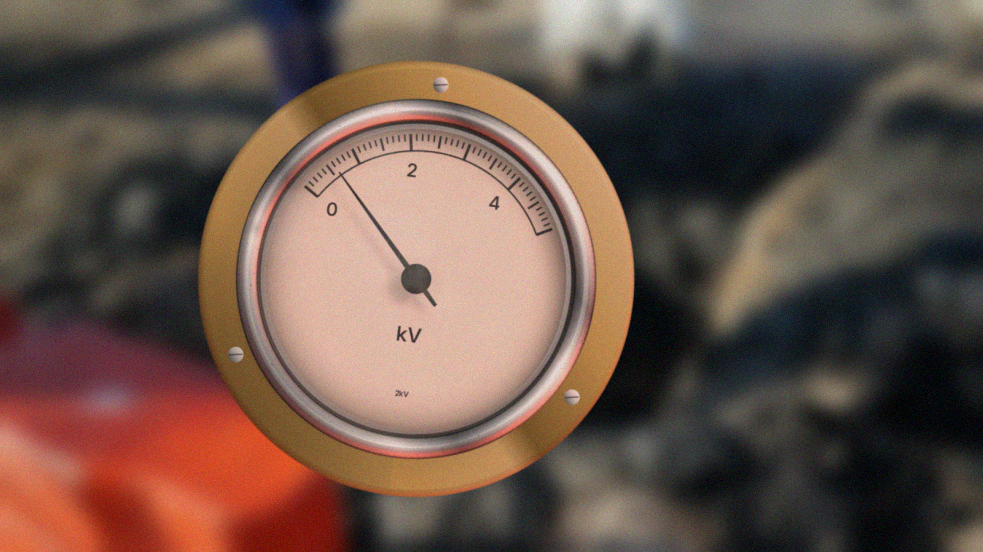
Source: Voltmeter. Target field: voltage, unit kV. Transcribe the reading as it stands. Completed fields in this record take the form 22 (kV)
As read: 0.6 (kV)
